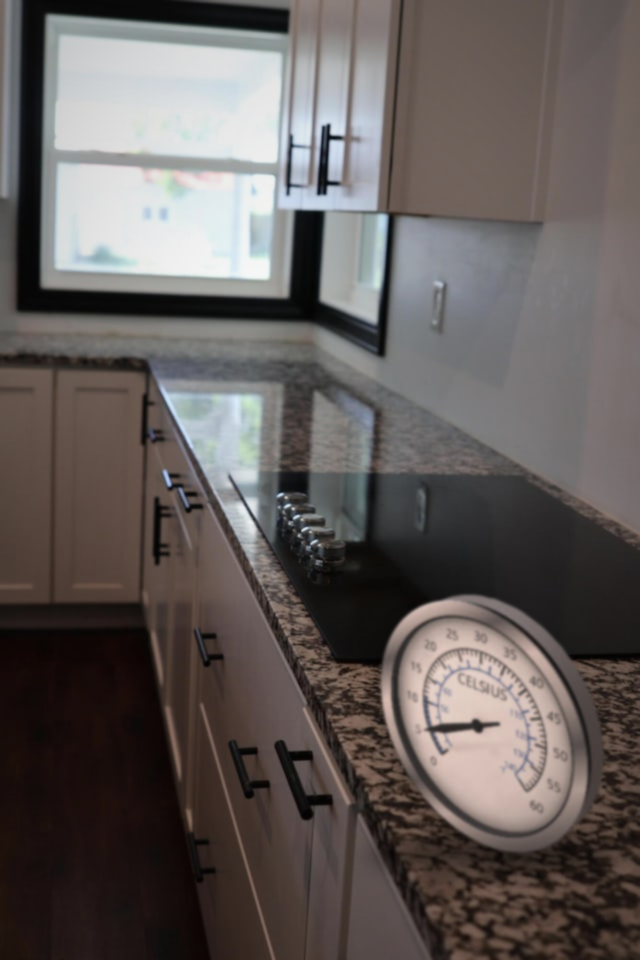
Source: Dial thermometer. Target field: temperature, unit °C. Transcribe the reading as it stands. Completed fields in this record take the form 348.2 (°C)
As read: 5 (°C)
